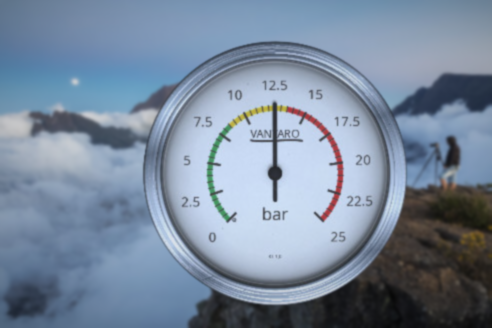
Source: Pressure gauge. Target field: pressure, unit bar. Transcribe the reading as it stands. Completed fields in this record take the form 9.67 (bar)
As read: 12.5 (bar)
